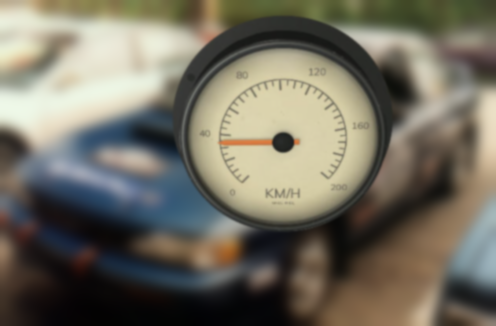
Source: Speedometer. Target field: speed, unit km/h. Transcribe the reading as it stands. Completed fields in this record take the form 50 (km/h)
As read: 35 (km/h)
